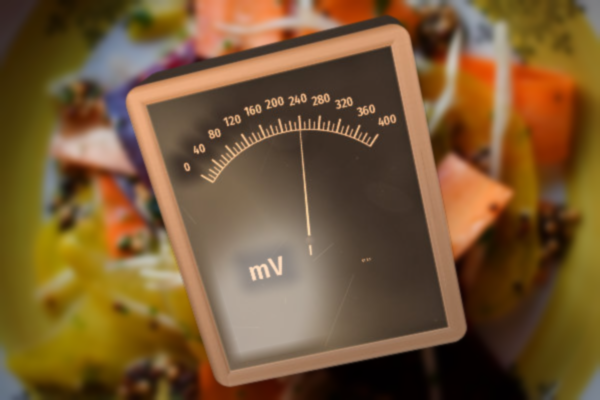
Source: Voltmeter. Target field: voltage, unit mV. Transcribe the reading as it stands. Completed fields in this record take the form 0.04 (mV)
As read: 240 (mV)
